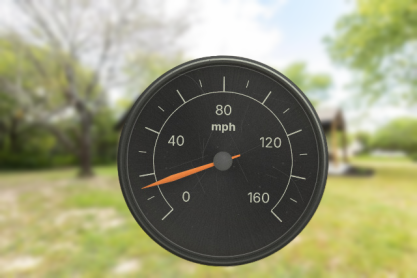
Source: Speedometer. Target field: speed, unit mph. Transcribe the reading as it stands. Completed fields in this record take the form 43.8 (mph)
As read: 15 (mph)
